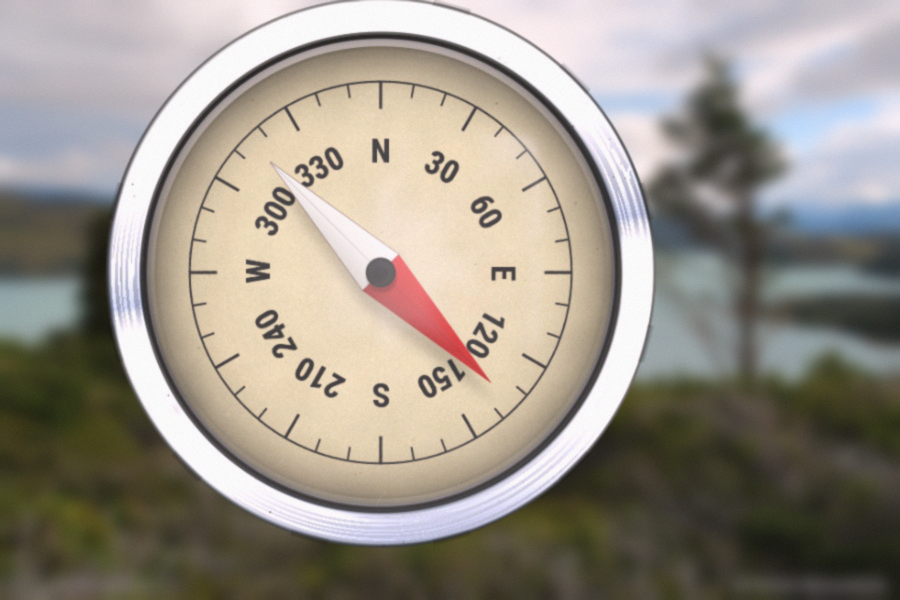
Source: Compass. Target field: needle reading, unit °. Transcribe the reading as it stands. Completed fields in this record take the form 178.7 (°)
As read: 135 (°)
